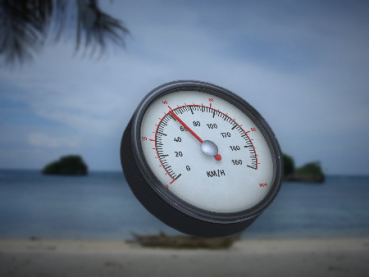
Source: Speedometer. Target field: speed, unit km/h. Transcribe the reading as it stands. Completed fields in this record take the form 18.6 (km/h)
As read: 60 (km/h)
